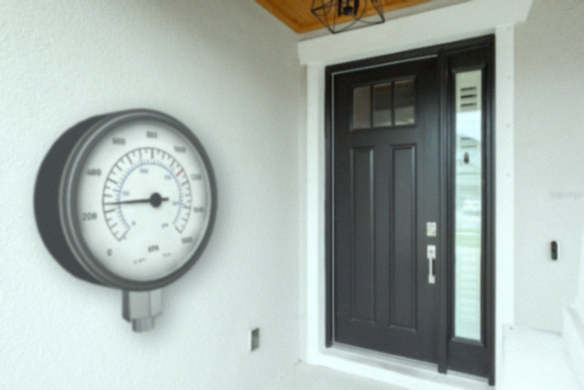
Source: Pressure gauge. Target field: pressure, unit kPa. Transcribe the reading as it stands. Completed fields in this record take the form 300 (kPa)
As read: 250 (kPa)
